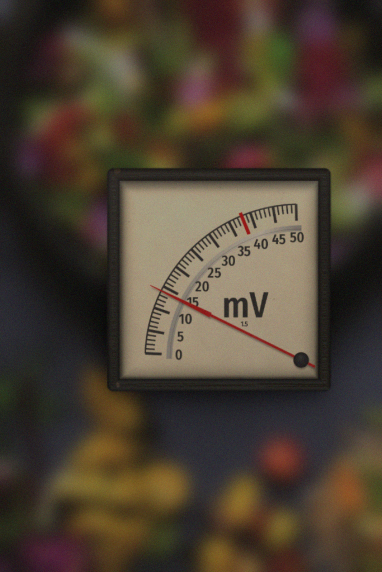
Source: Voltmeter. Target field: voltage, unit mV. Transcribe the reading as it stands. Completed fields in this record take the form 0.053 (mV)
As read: 14 (mV)
